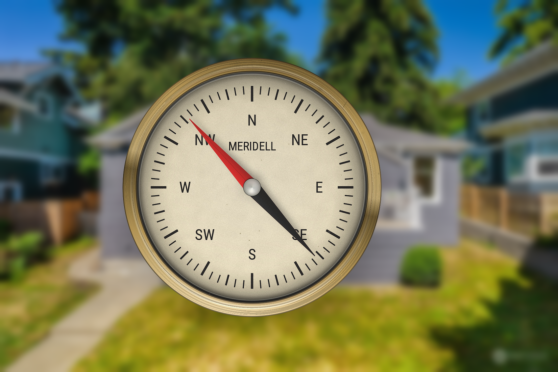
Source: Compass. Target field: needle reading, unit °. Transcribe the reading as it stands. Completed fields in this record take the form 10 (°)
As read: 317.5 (°)
